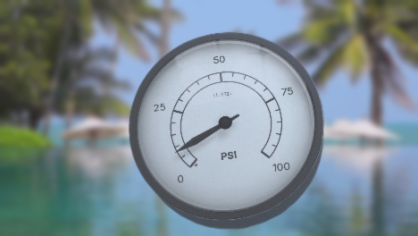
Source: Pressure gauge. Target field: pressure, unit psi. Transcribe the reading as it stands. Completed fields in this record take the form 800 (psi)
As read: 7.5 (psi)
